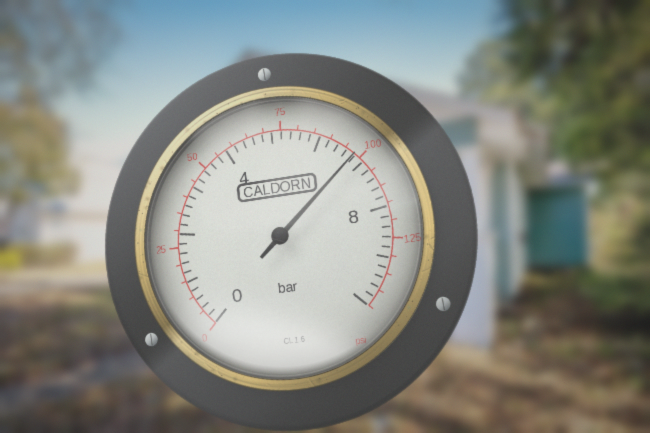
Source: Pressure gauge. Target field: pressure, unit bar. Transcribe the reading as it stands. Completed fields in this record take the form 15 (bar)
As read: 6.8 (bar)
